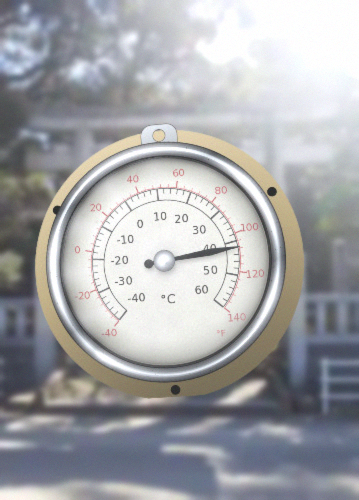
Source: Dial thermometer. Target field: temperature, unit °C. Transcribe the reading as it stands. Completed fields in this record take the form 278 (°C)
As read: 42 (°C)
